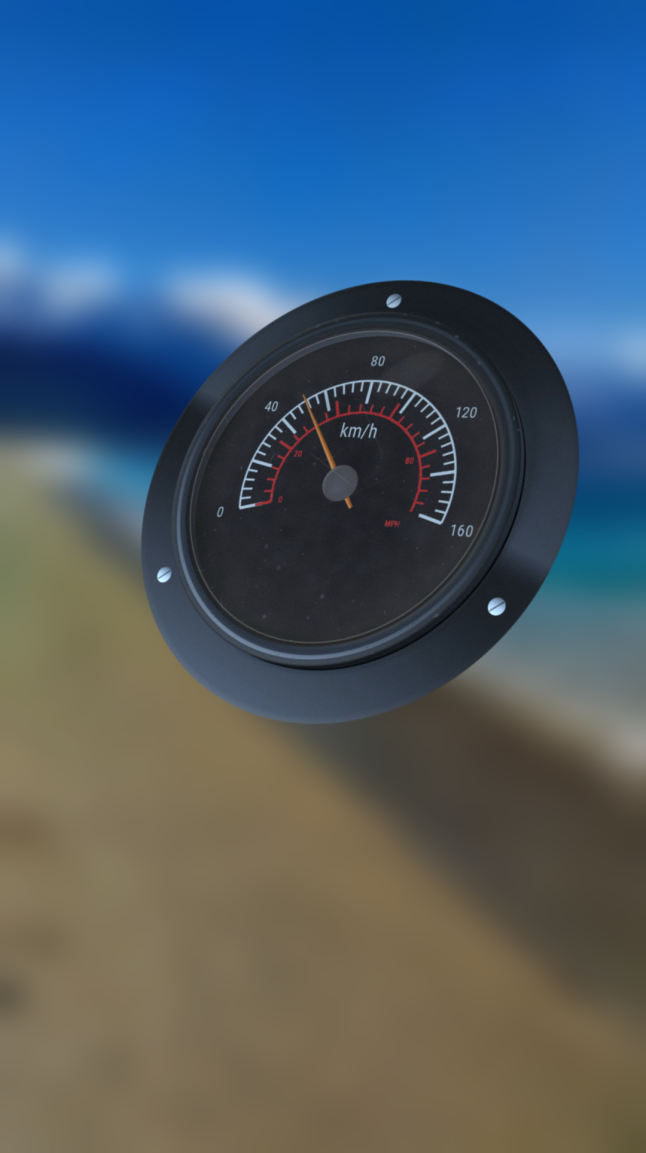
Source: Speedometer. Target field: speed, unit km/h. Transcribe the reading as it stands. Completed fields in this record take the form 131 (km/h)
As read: 52 (km/h)
